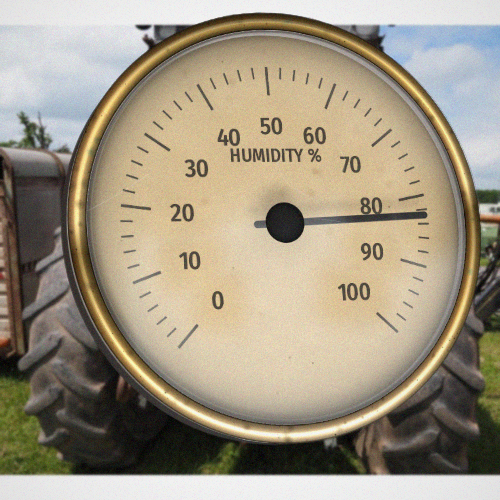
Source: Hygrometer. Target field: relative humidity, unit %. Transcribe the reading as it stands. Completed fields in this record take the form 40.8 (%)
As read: 83 (%)
